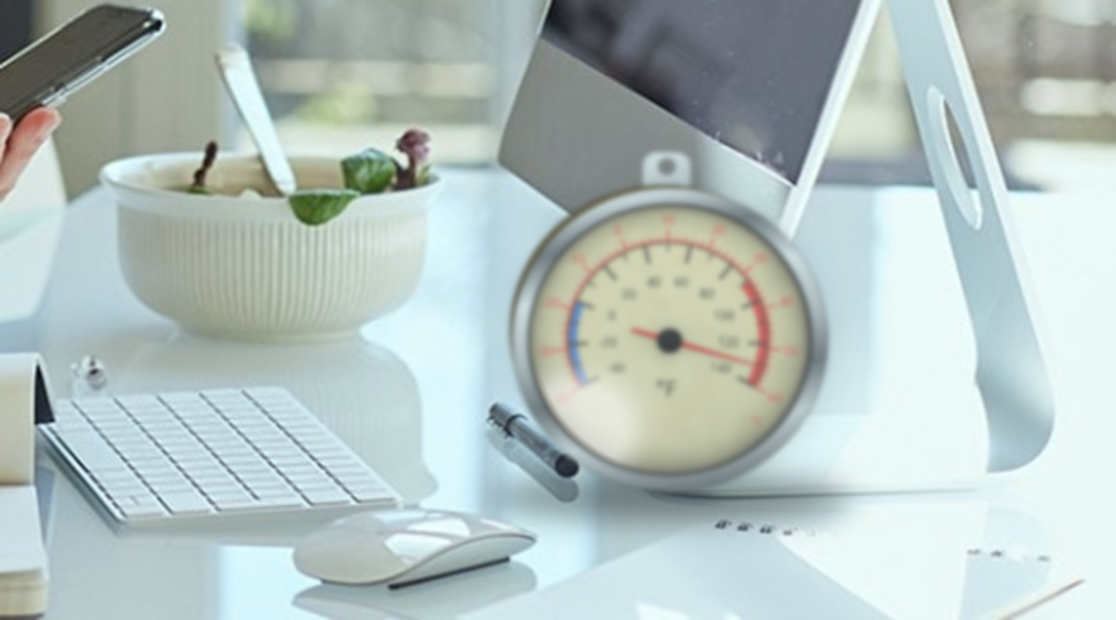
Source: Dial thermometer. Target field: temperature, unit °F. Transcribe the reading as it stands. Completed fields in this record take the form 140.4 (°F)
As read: 130 (°F)
